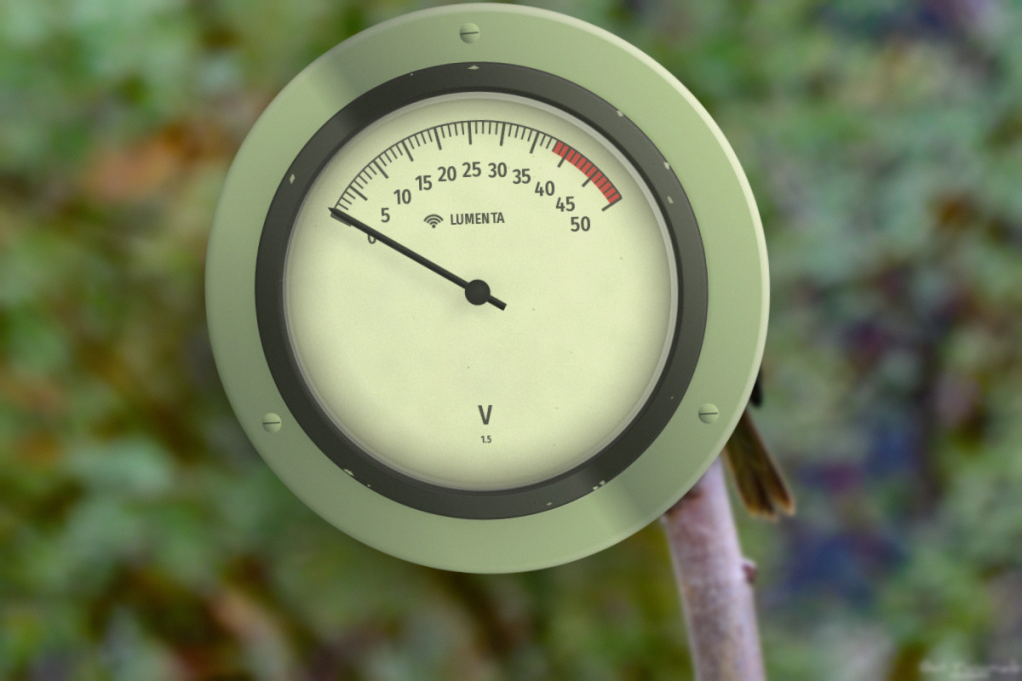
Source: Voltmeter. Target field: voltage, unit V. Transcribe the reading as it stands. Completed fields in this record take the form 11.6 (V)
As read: 1 (V)
